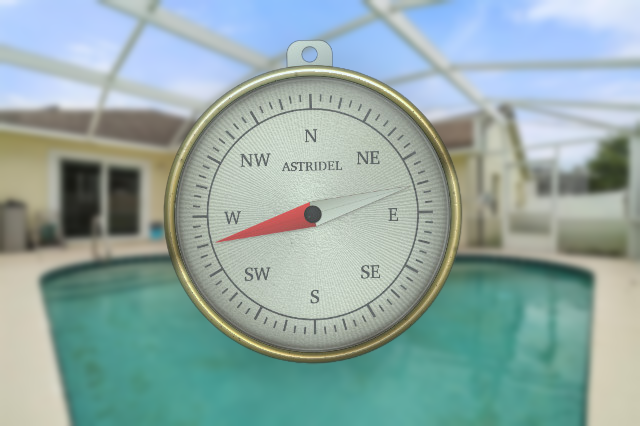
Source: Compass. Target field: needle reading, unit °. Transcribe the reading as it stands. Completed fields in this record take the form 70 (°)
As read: 255 (°)
